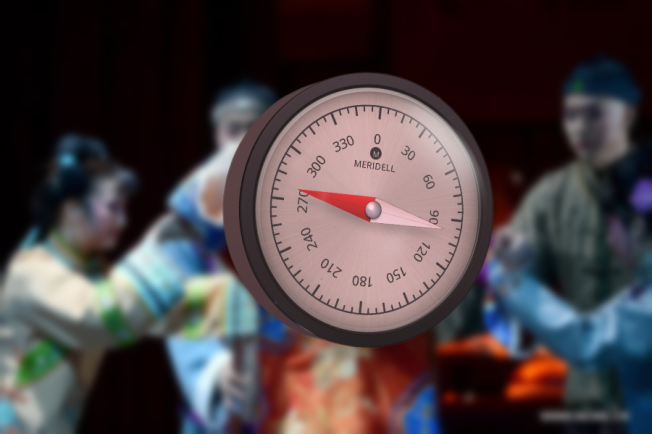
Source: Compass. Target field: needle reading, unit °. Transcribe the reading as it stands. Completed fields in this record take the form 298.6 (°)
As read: 277.5 (°)
